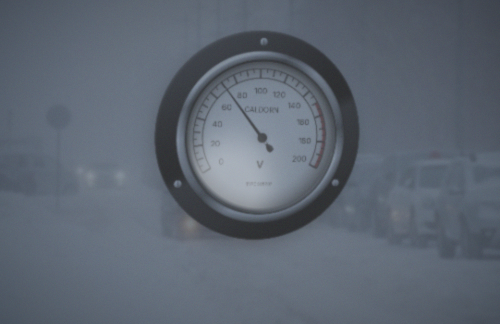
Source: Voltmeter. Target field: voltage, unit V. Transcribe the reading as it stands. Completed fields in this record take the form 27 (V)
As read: 70 (V)
